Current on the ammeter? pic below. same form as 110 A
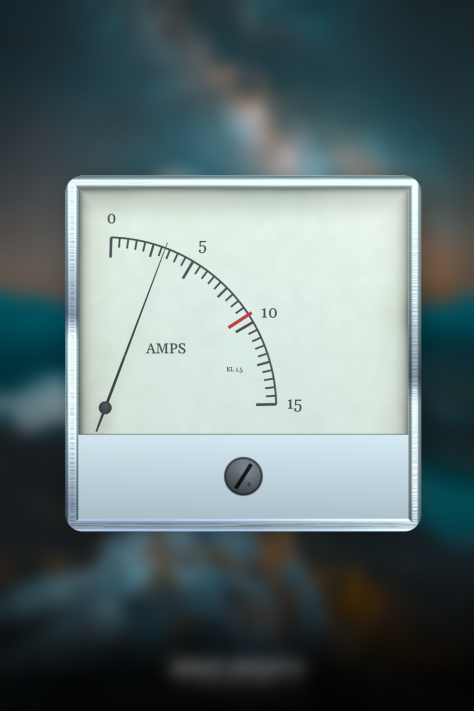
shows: 3.25 A
